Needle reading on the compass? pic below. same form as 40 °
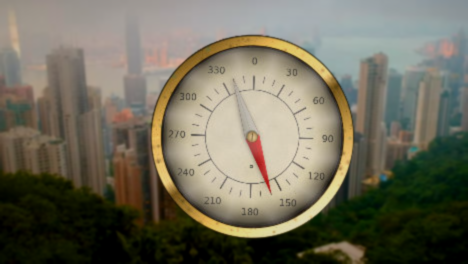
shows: 160 °
